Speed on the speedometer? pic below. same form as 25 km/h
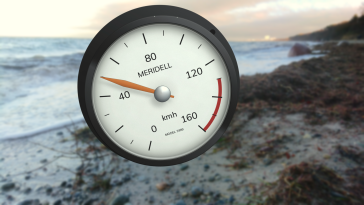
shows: 50 km/h
